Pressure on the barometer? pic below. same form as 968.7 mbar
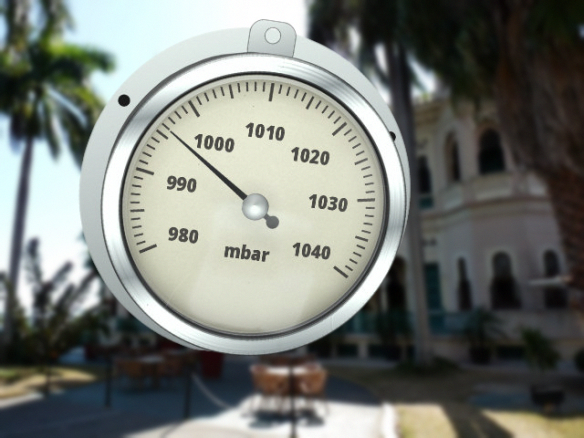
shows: 996 mbar
